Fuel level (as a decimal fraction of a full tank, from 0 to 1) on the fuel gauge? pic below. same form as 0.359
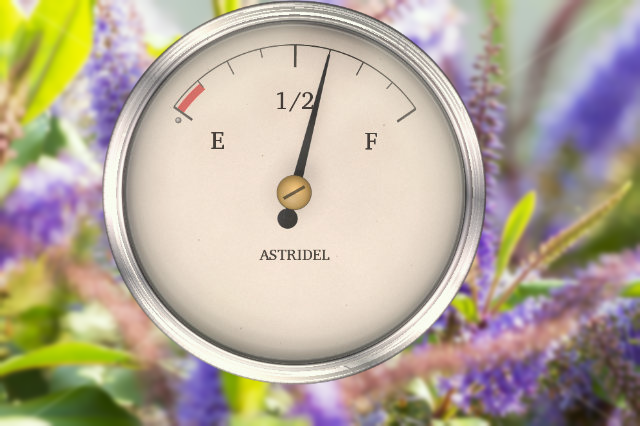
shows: 0.625
